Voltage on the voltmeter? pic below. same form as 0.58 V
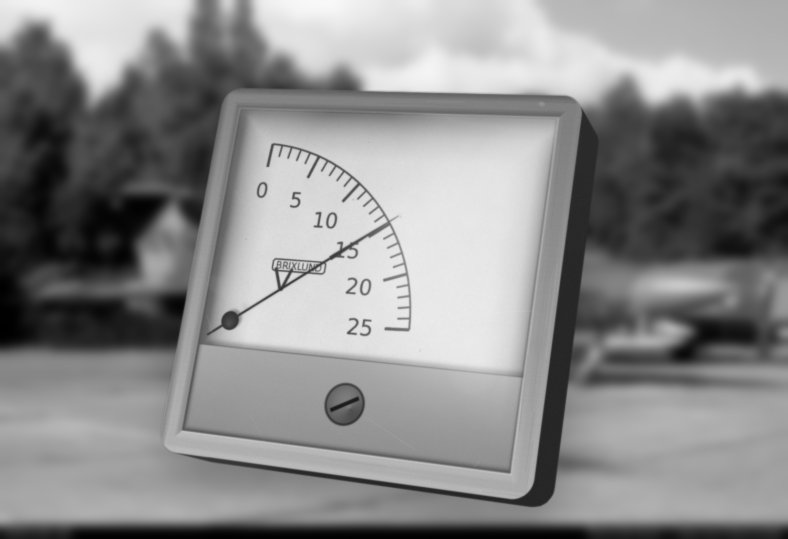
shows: 15 V
